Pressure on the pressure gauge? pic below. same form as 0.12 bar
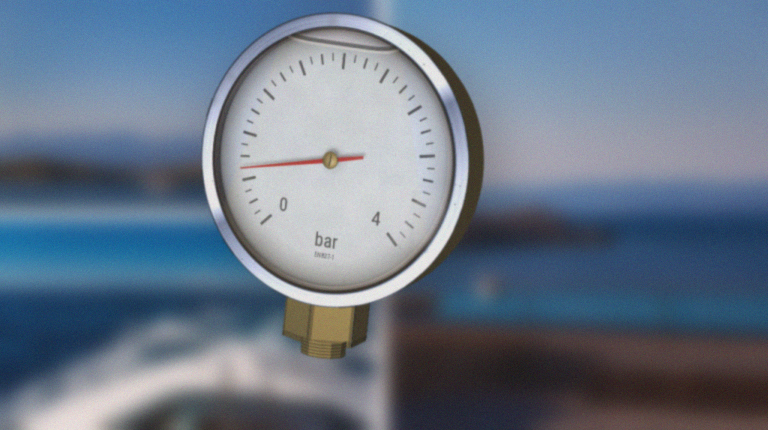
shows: 0.5 bar
